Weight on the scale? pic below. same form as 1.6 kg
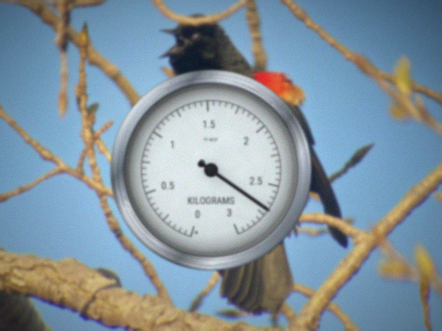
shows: 2.7 kg
